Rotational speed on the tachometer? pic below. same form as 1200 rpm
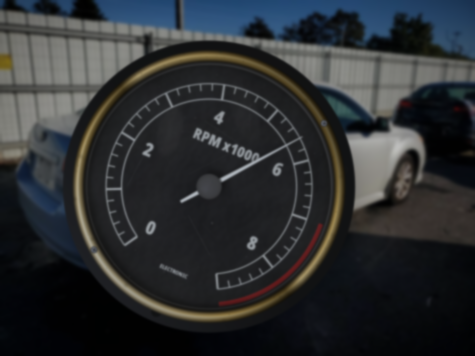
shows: 5600 rpm
